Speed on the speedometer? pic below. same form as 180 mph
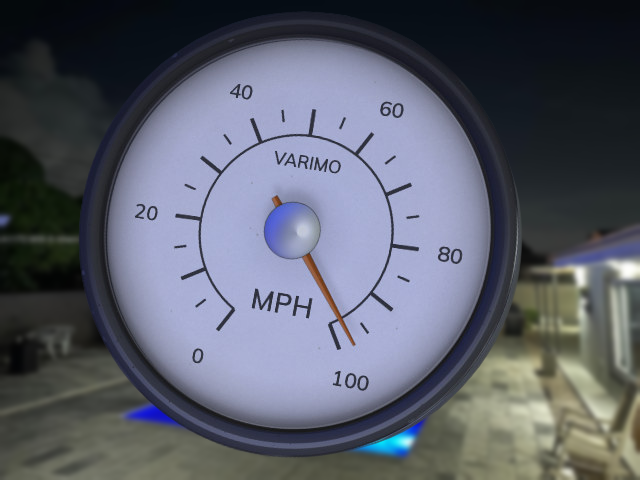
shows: 97.5 mph
